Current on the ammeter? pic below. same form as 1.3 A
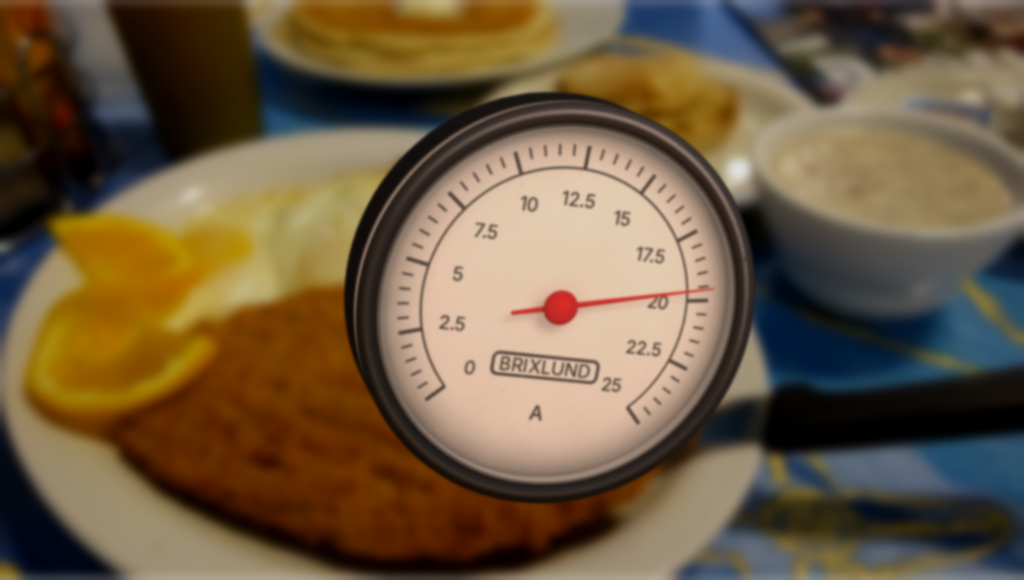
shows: 19.5 A
